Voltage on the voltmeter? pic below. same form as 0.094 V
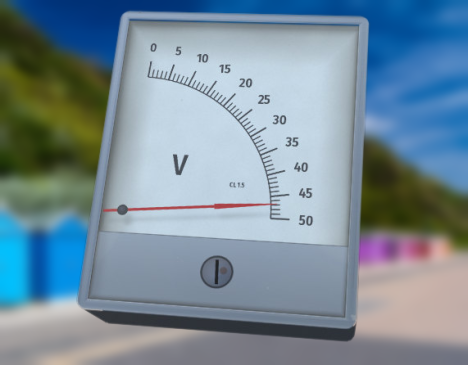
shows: 47 V
